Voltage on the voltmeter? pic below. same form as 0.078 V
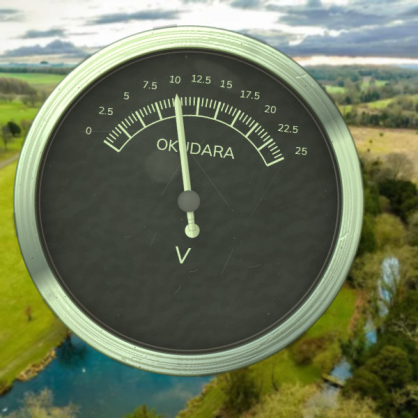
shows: 10 V
